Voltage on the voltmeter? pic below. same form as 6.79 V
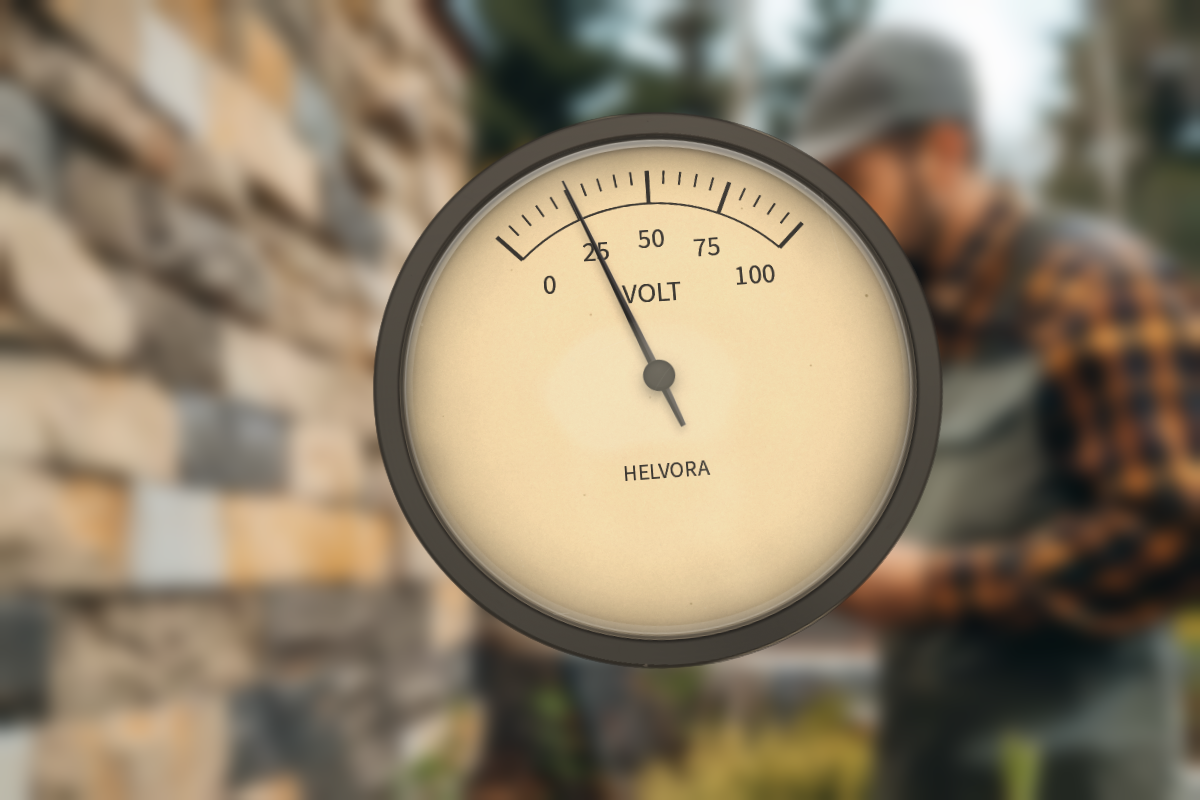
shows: 25 V
